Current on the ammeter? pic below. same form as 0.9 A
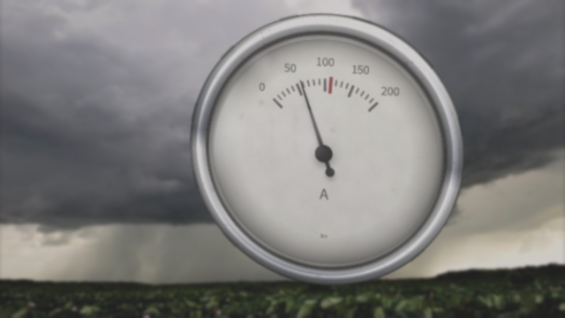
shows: 60 A
